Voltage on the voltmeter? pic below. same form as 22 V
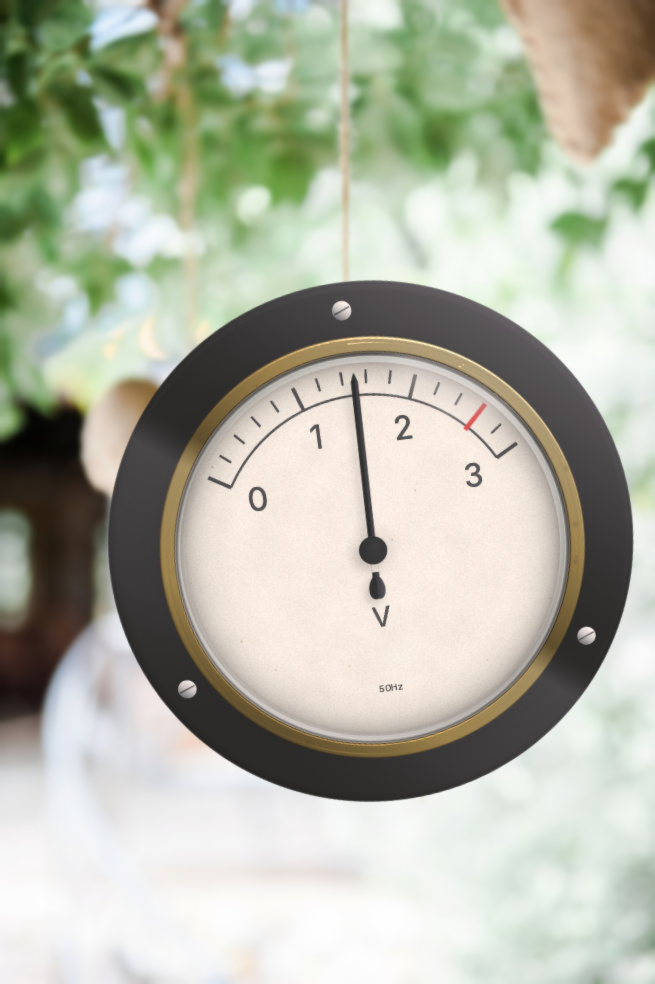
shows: 1.5 V
